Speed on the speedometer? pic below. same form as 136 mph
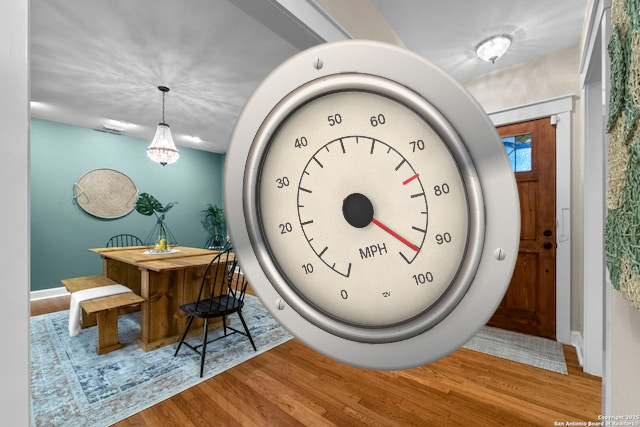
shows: 95 mph
